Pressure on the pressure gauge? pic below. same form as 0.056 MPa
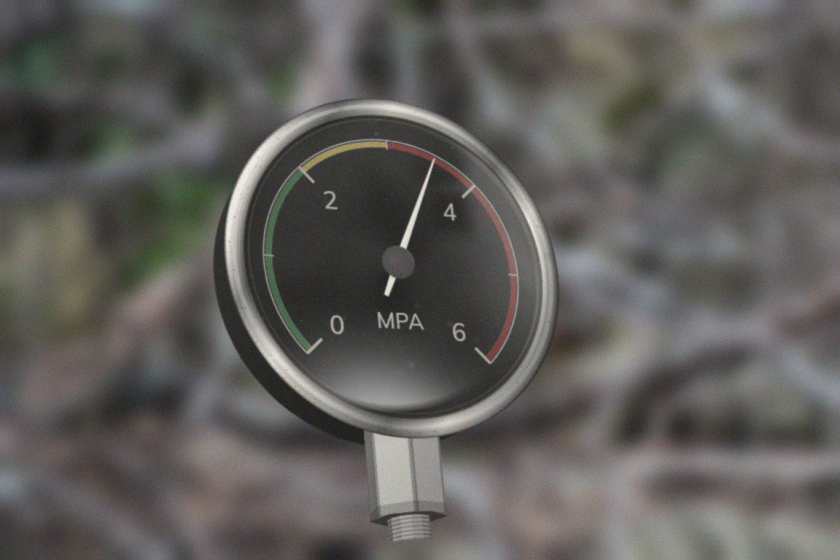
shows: 3.5 MPa
